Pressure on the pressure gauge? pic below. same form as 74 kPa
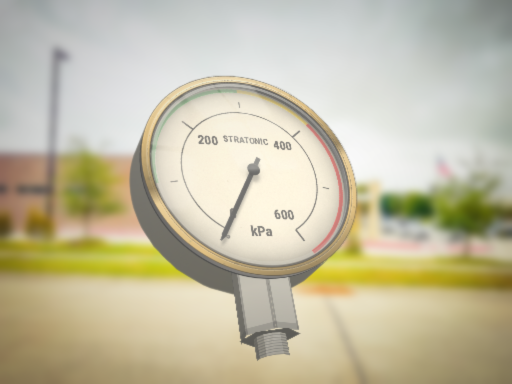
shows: 0 kPa
